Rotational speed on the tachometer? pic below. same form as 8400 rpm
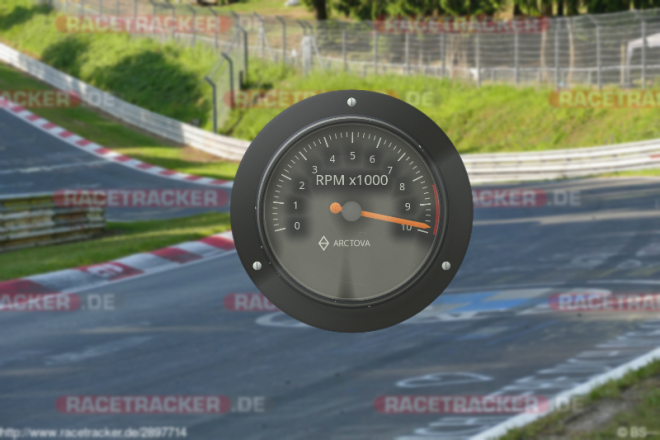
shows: 9800 rpm
